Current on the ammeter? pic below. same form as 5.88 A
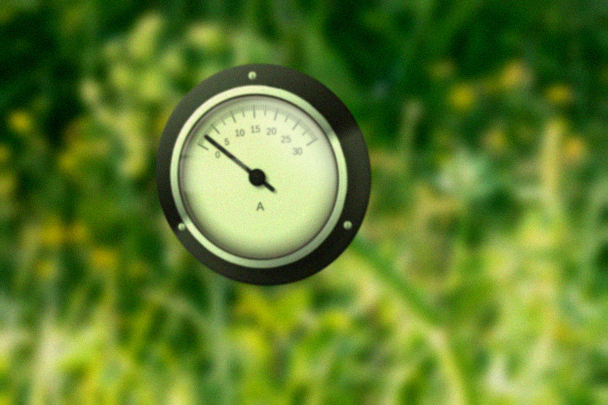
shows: 2.5 A
